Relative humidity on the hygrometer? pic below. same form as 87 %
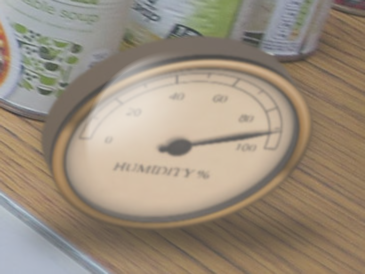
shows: 90 %
